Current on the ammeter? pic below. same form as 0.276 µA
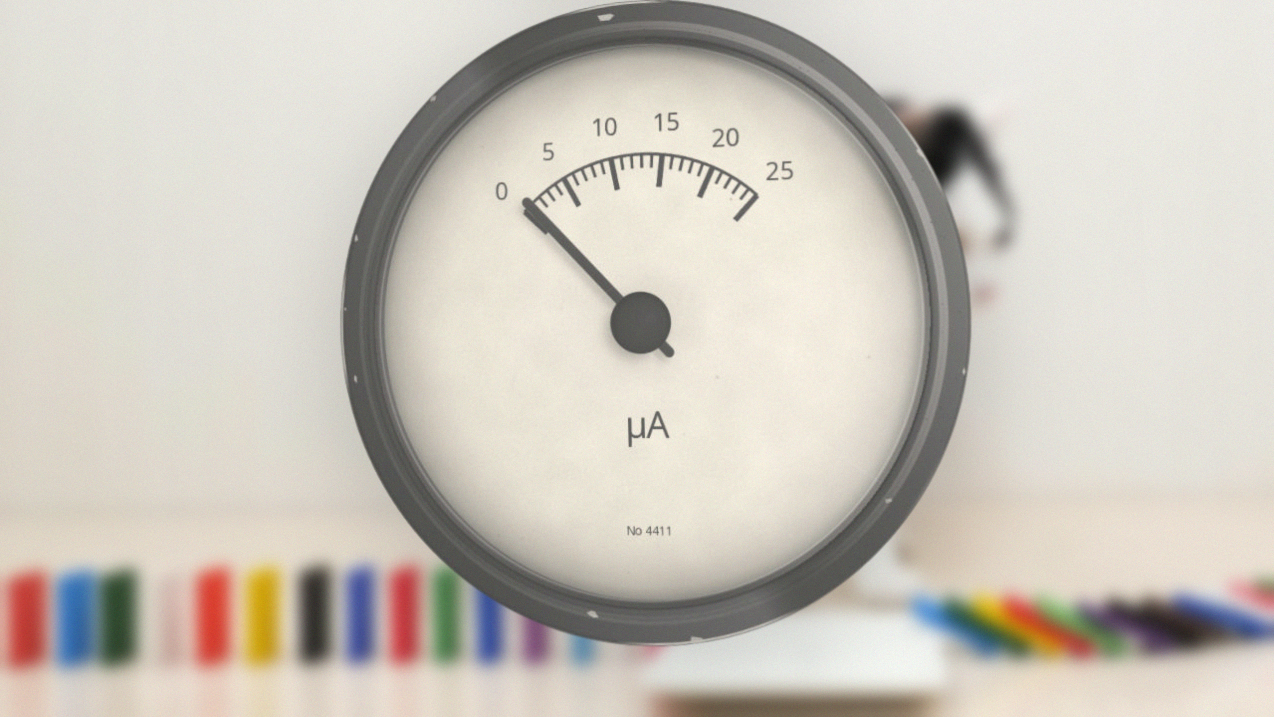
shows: 1 µA
